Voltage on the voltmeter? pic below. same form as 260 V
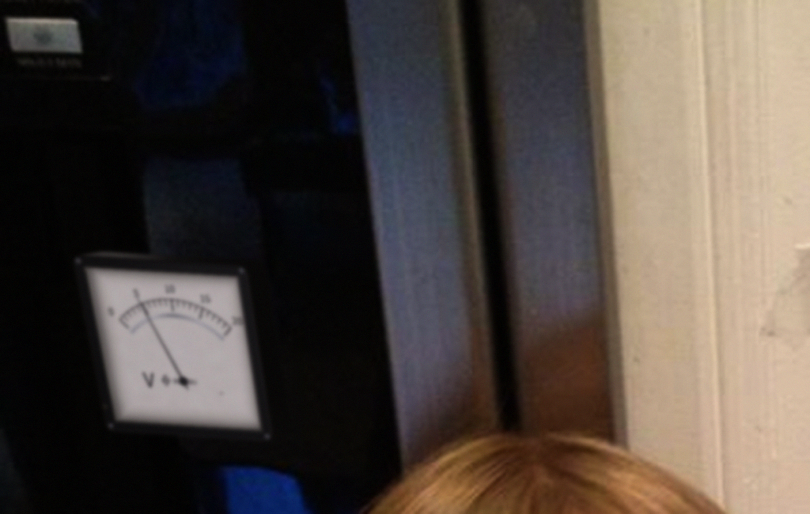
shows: 5 V
